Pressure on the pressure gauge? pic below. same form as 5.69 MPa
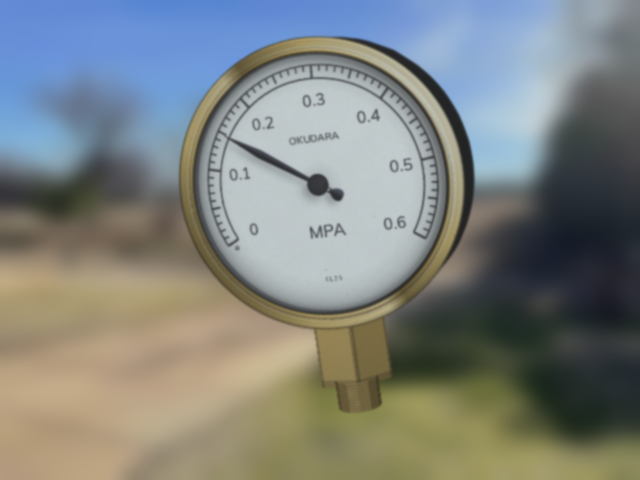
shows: 0.15 MPa
